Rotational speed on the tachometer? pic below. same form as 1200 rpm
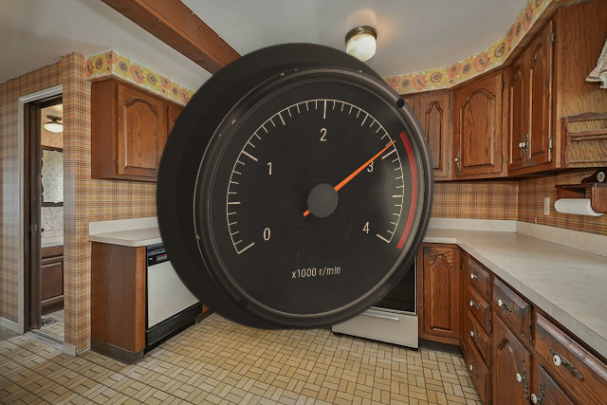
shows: 2900 rpm
